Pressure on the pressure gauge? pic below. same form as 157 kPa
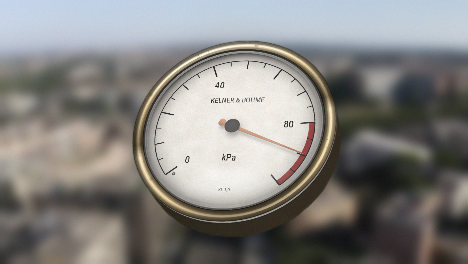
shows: 90 kPa
